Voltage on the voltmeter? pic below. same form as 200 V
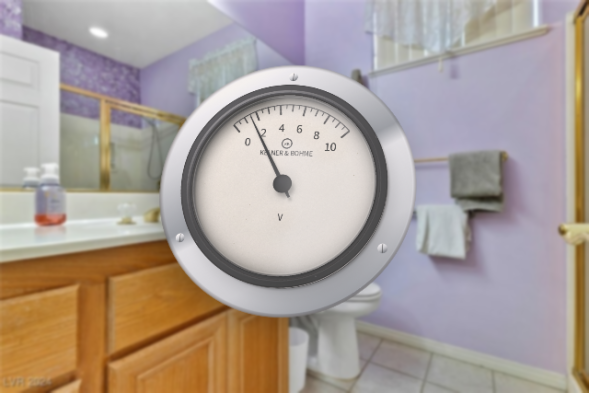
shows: 1.5 V
